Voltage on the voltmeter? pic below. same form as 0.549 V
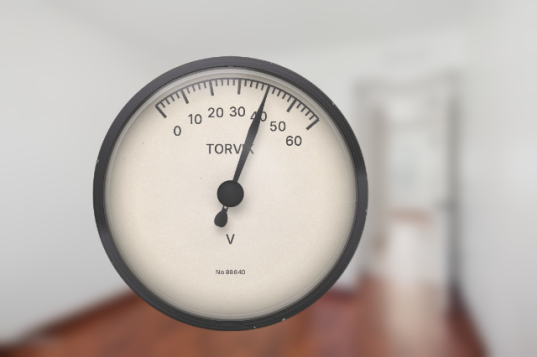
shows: 40 V
